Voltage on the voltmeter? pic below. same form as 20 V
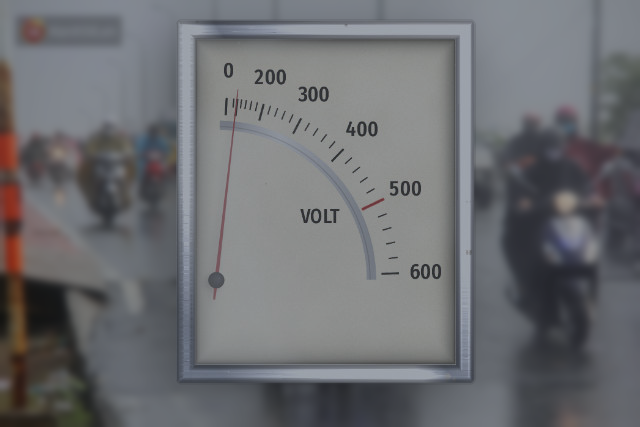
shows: 100 V
